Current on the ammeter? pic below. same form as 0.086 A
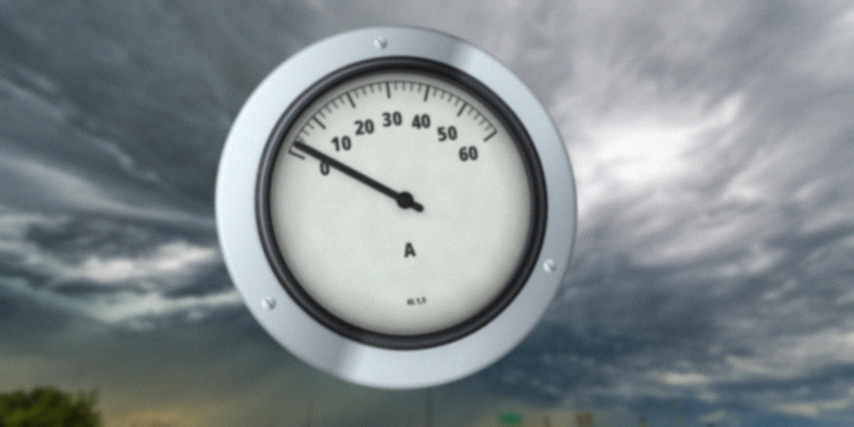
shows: 2 A
